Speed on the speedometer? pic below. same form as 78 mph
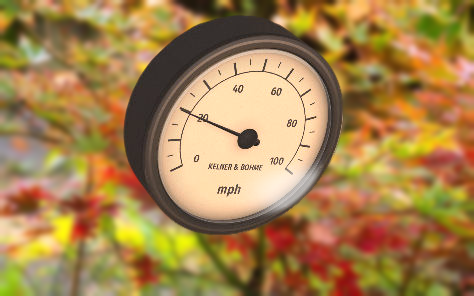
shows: 20 mph
